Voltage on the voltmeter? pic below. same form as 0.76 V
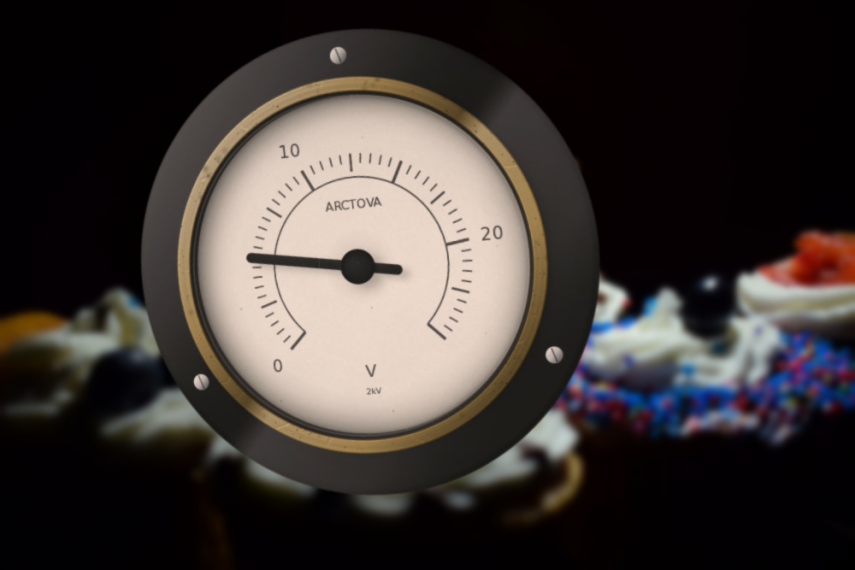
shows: 5 V
